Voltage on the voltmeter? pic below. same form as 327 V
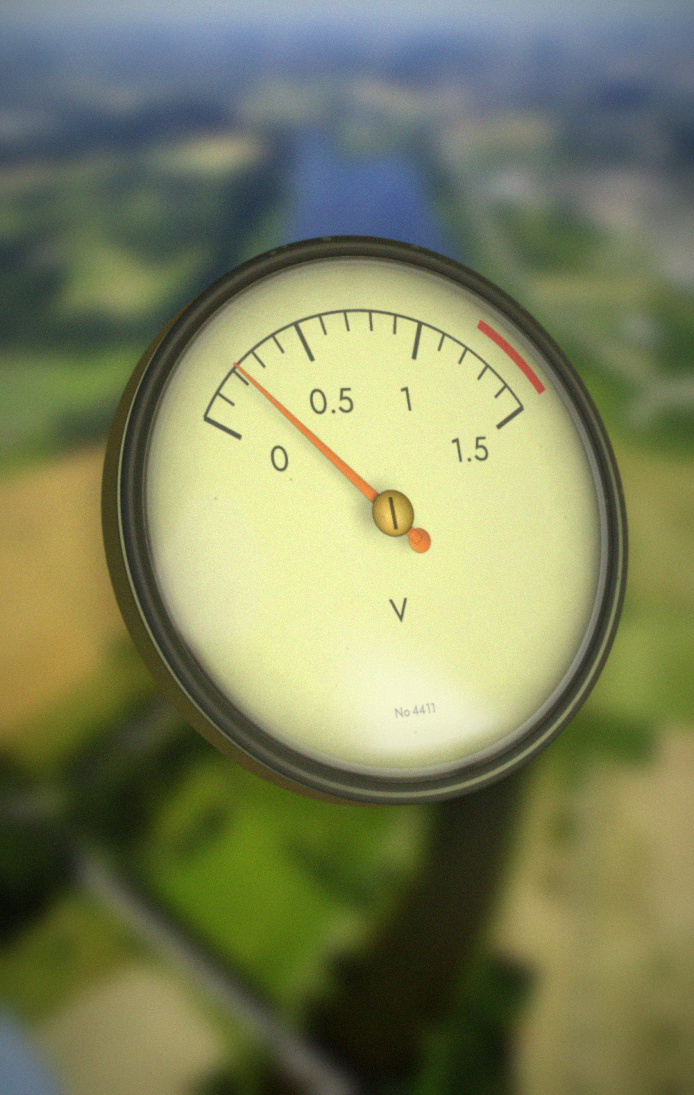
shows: 0.2 V
